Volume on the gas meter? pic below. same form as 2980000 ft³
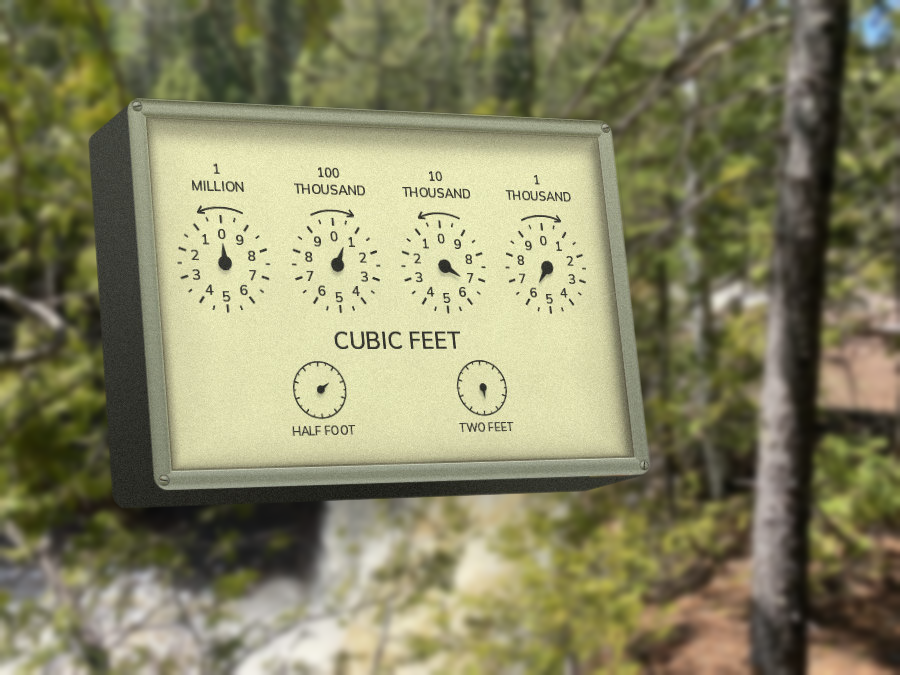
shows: 6600 ft³
